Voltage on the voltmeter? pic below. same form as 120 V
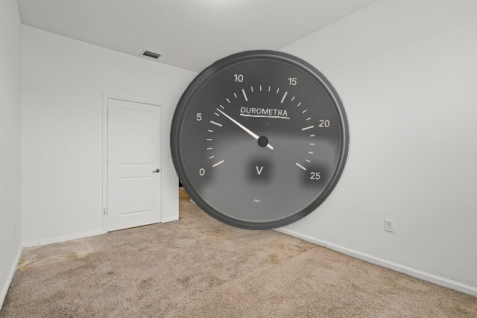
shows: 6.5 V
